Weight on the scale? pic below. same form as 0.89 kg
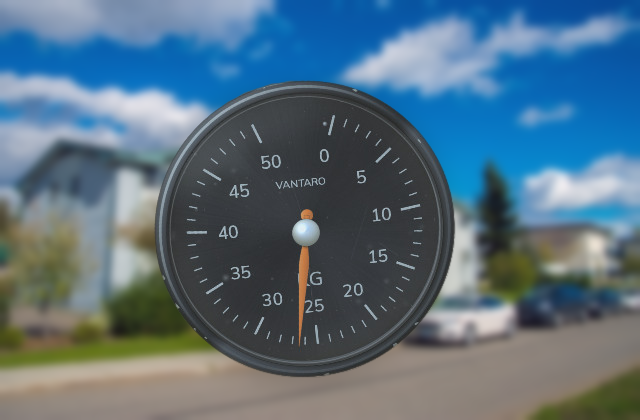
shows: 26.5 kg
